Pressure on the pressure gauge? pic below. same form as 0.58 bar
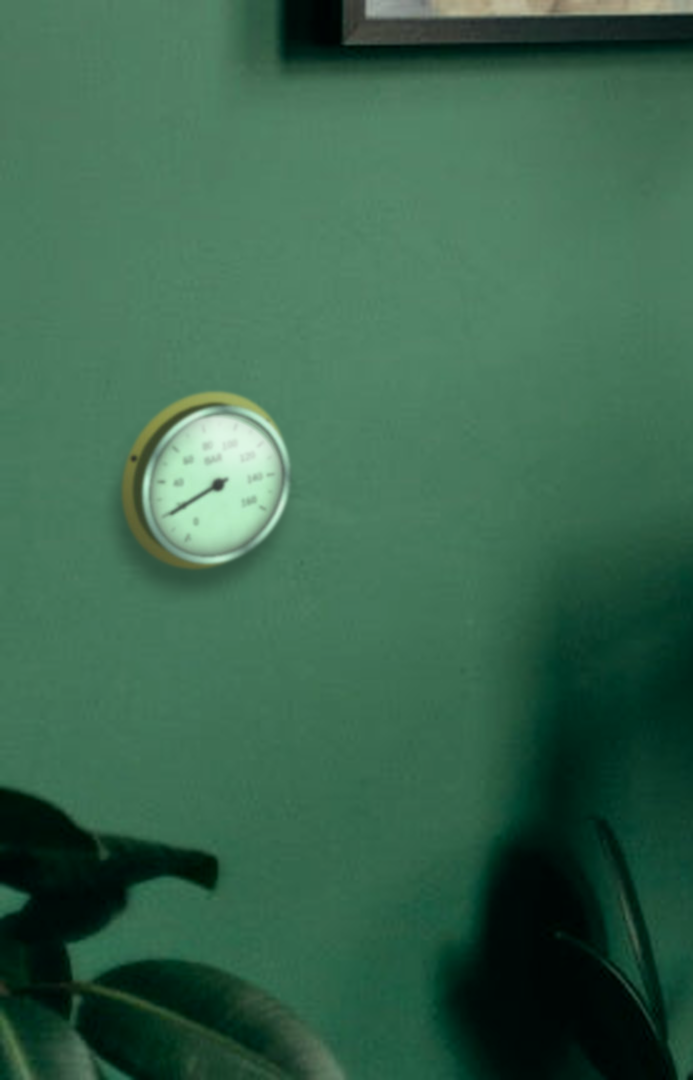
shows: 20 bar
